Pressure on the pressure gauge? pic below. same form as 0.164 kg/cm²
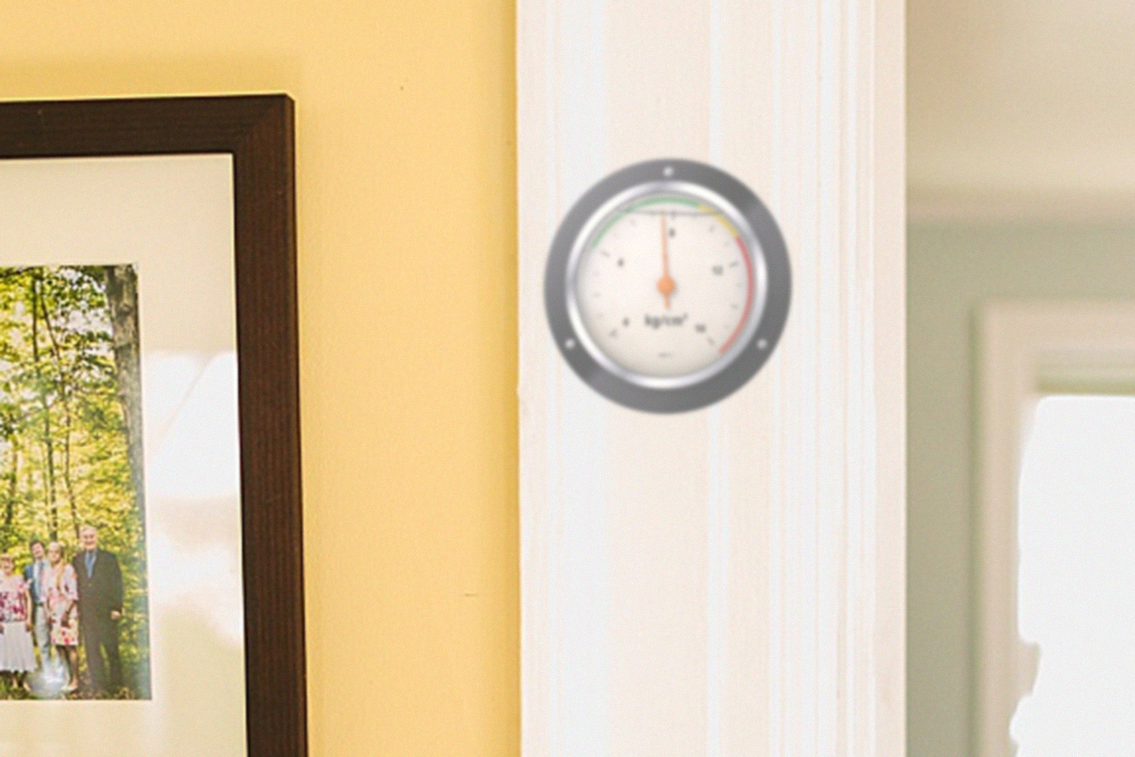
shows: 7.5 kg/cm²
